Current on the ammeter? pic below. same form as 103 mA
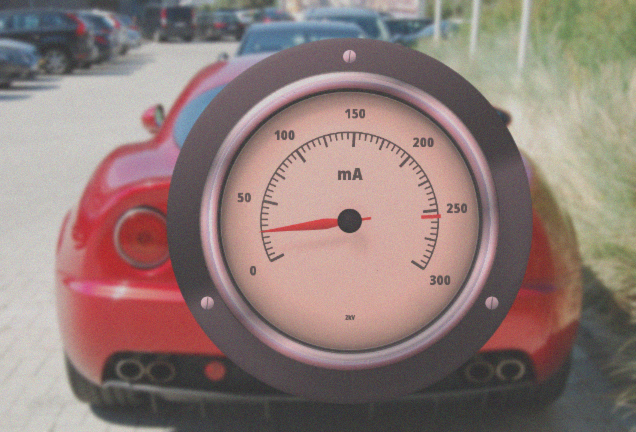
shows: 25 mA
